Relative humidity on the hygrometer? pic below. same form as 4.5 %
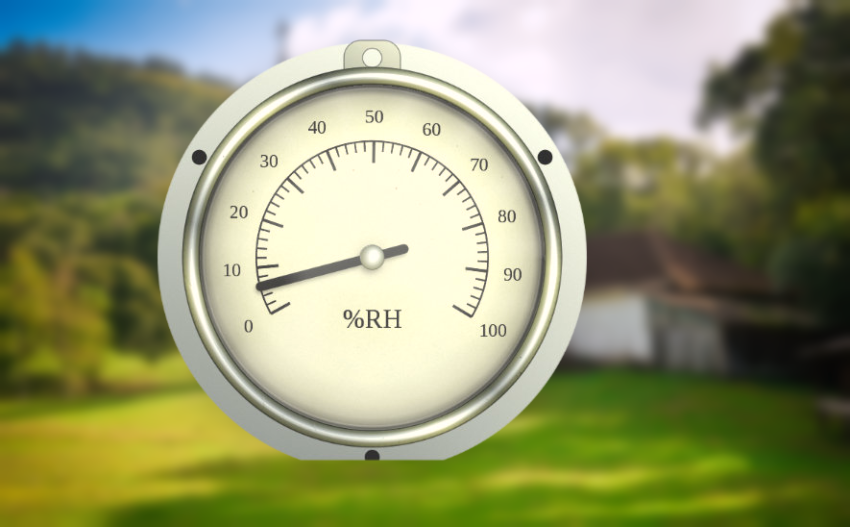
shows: 6 %
